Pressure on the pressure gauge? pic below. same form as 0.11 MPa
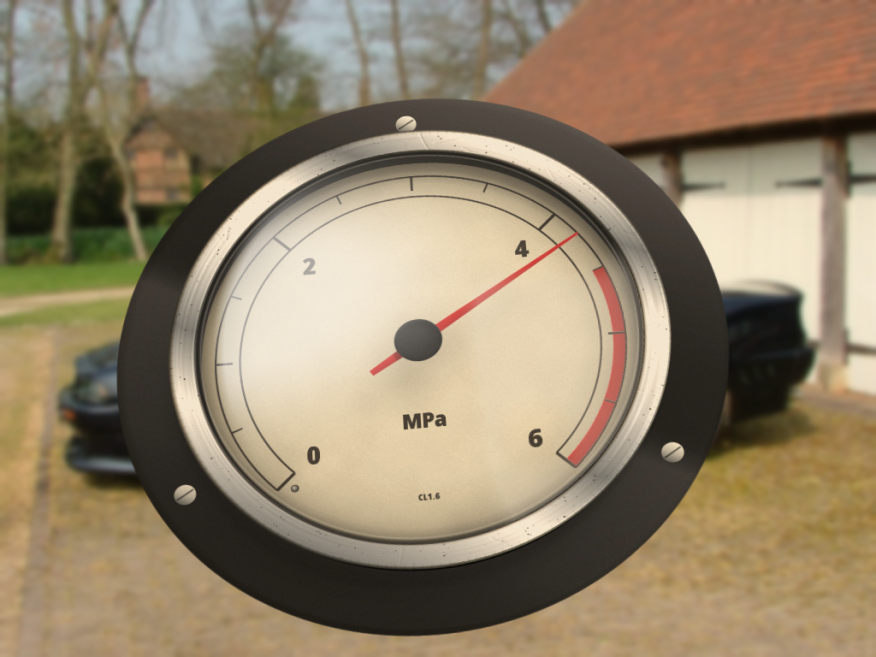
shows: 4.25 MPa
